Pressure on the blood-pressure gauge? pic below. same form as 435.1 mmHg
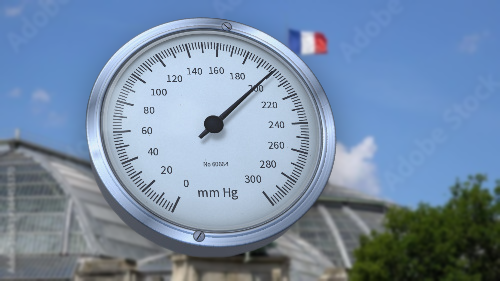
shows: 200 mmHg
